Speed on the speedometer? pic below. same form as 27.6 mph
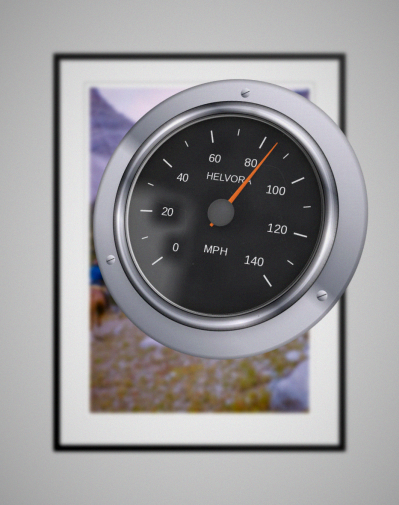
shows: 85 mph
